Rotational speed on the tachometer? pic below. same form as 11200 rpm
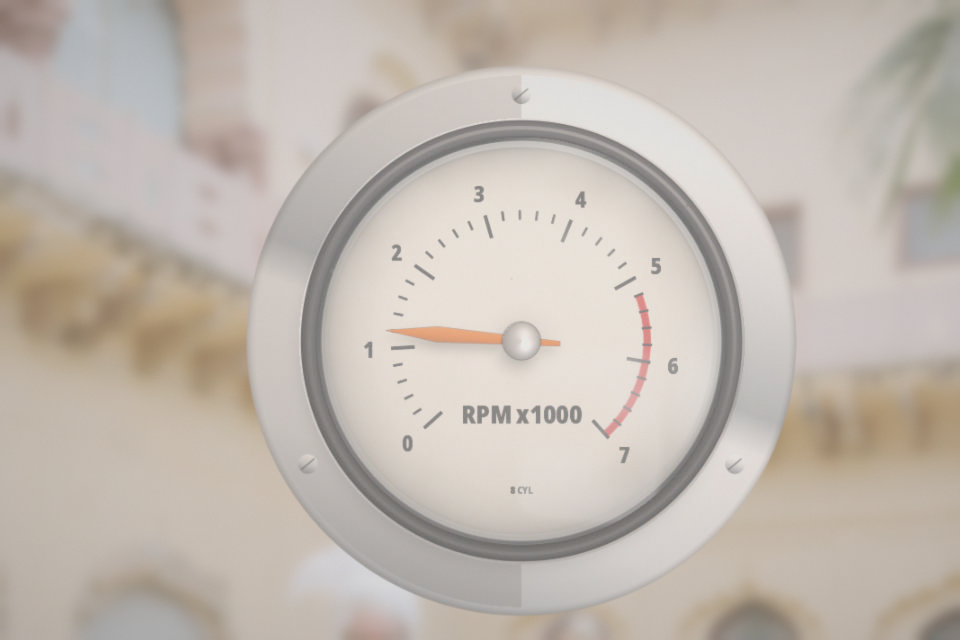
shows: 1200 rpm
